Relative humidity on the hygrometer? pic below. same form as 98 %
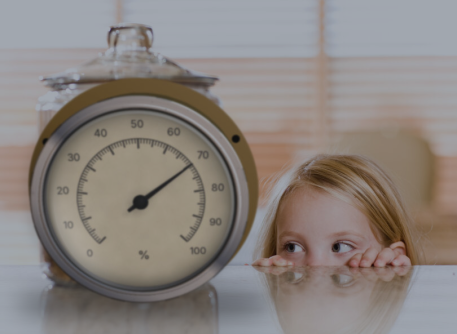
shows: 70 %
